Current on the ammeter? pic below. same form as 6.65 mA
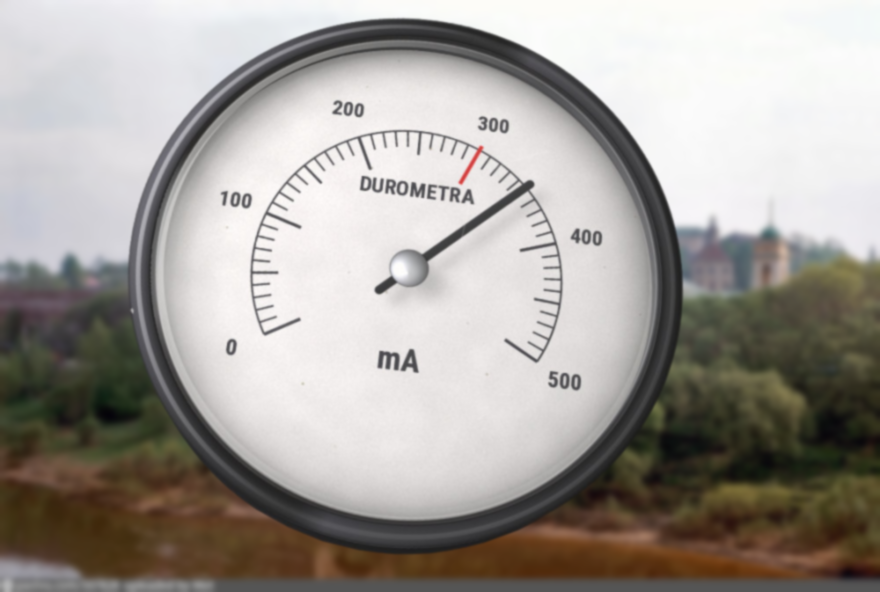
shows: 350 mA
